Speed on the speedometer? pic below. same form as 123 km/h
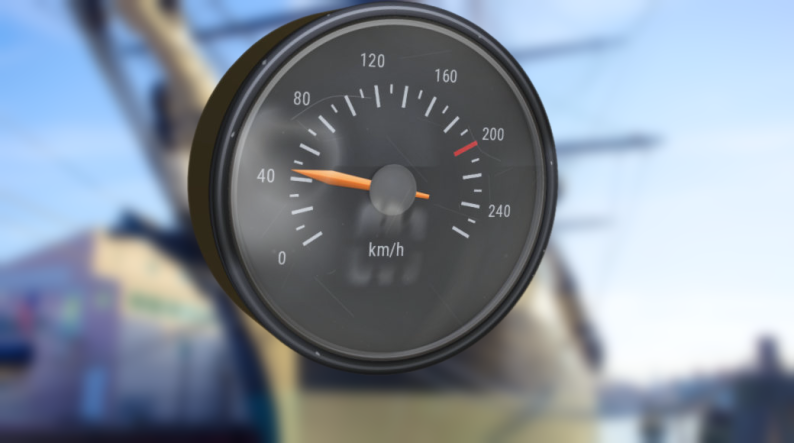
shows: 45 km/h
